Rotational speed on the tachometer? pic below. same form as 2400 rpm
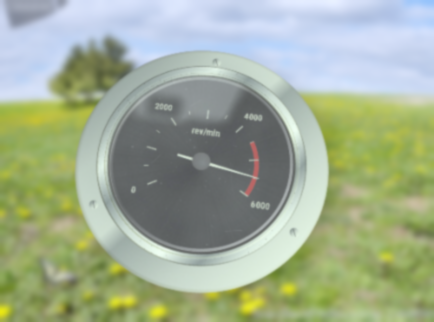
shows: 5500 rpm
